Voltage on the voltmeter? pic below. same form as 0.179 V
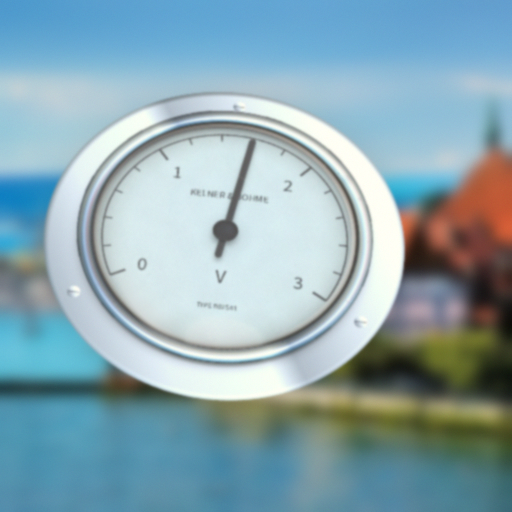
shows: 1.6 V
